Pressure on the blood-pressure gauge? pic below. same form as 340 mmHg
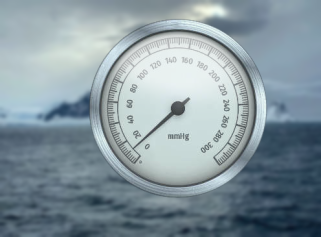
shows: 10 mmHg
